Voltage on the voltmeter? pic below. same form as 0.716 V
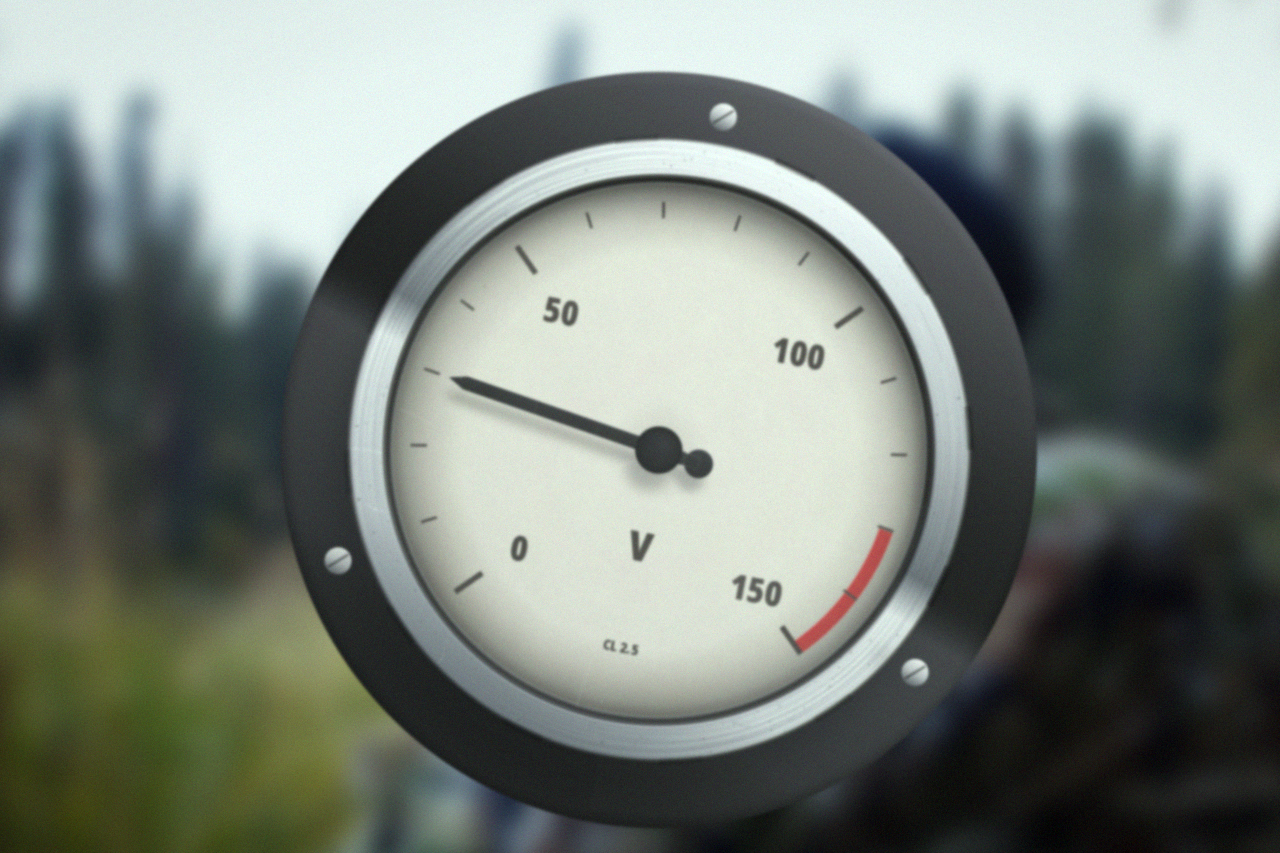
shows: 30 V
